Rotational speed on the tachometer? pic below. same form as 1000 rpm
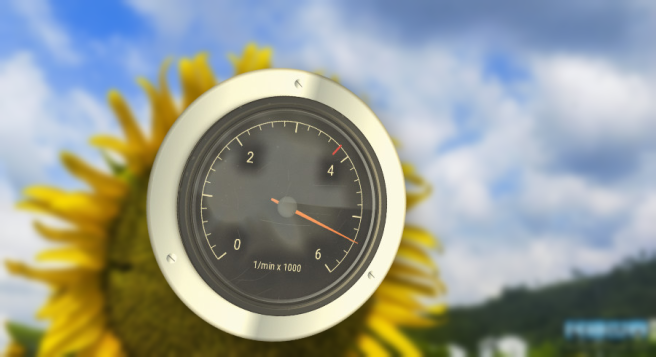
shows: 5400 rpm
